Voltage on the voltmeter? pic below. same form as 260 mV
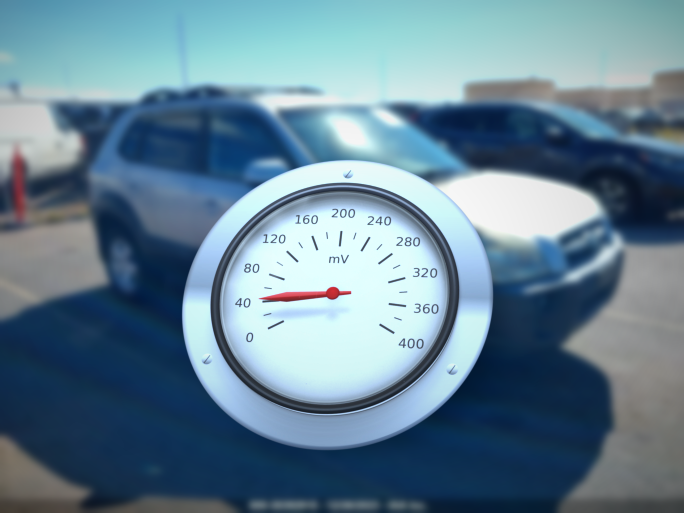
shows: 40 mV
